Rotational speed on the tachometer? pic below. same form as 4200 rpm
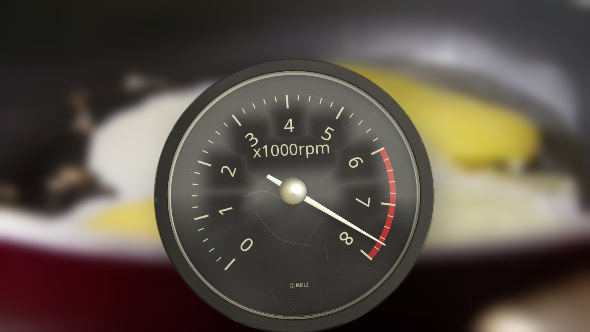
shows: 7700 rpm
